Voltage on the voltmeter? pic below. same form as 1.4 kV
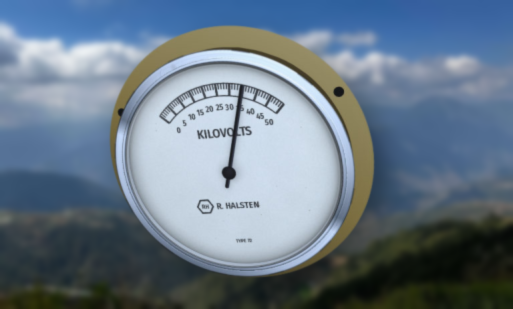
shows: 35 kV
